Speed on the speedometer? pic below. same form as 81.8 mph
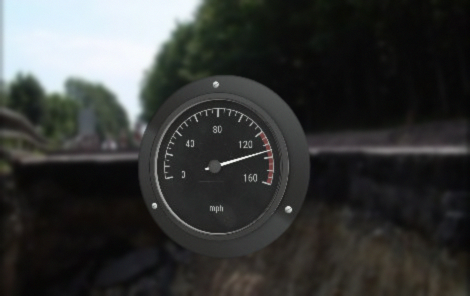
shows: 135 mph
